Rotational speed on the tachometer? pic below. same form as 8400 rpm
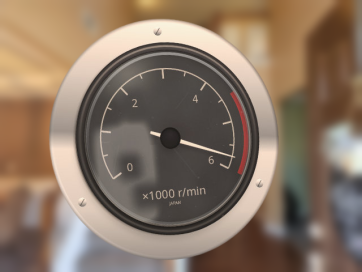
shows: 5750 rpm
